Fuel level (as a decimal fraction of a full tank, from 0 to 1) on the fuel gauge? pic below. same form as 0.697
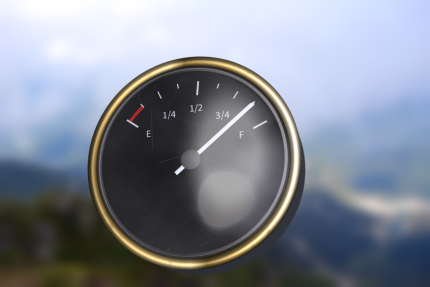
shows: 0.875
